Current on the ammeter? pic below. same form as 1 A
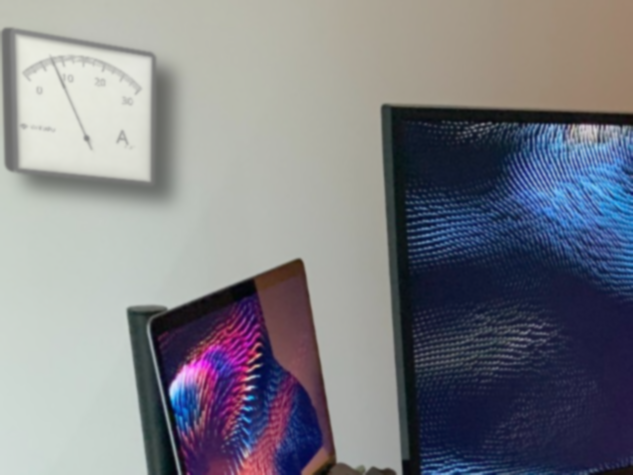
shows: 7.5 A
